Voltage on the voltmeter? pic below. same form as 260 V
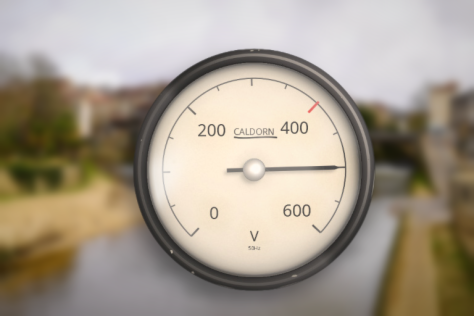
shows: 500 V
